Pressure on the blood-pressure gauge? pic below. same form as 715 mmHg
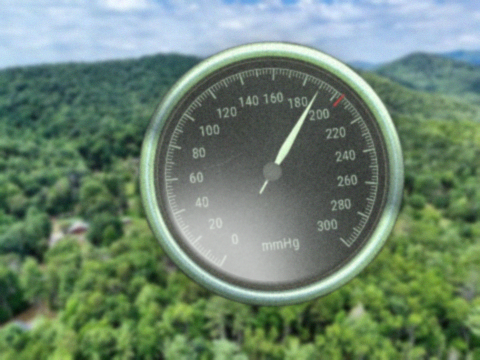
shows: 190 mmHg
